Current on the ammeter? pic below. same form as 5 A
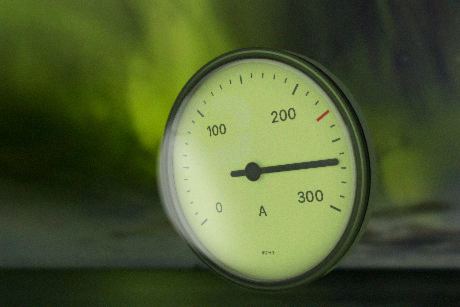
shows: 265 A
